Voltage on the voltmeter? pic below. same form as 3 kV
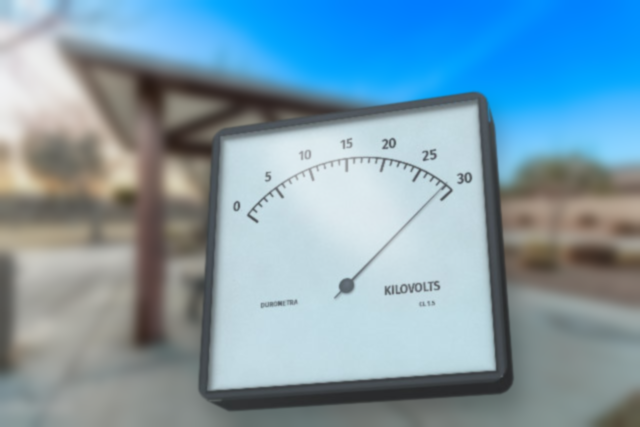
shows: 29 kV
